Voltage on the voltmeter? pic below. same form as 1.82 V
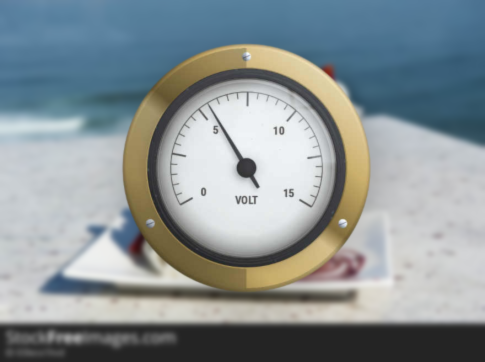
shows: 5.5 V
